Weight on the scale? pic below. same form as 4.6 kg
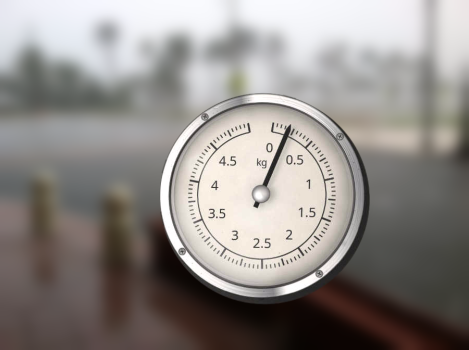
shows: 0.2 kg
